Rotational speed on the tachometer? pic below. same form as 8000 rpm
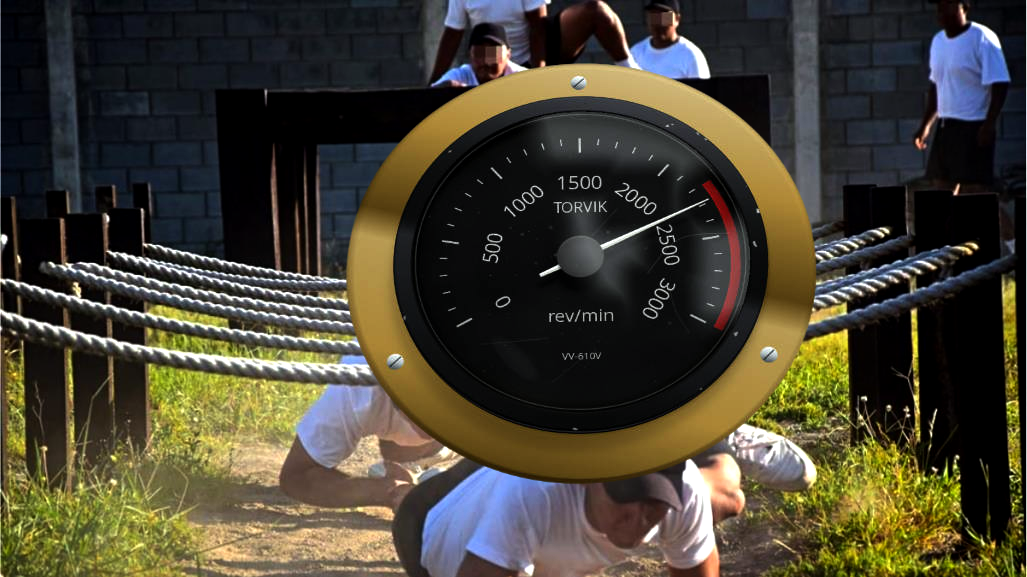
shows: 2300 rpm
